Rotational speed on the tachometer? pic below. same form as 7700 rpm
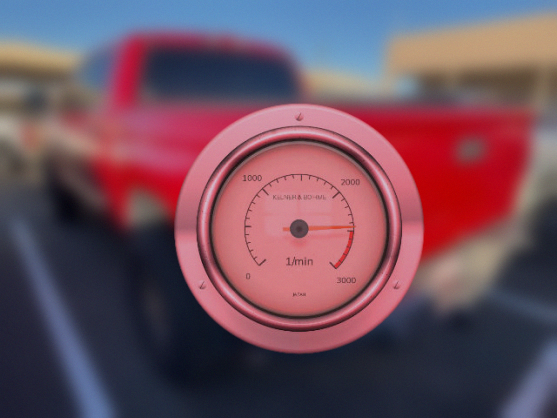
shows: 2450 rpm
